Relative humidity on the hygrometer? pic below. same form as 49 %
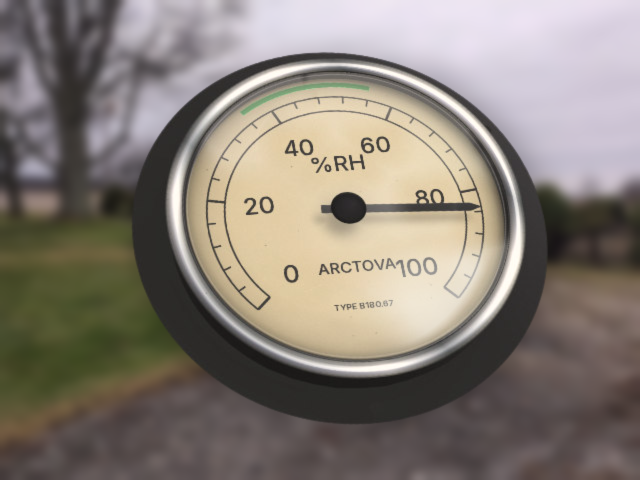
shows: 84 %
